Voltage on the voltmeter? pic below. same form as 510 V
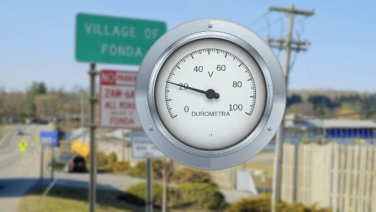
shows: 20 V
